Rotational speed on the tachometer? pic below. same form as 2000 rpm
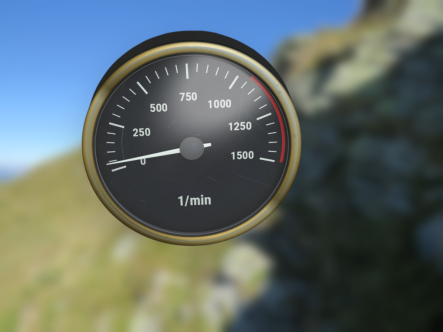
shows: 50 rpm
